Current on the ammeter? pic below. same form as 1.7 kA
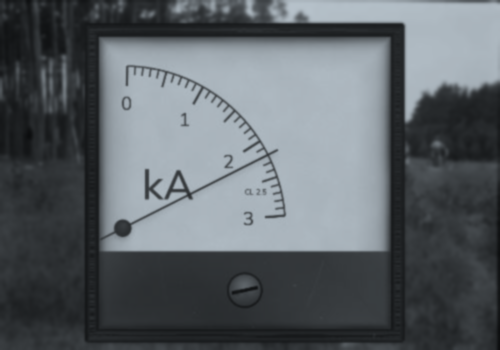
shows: 2.2 kA
